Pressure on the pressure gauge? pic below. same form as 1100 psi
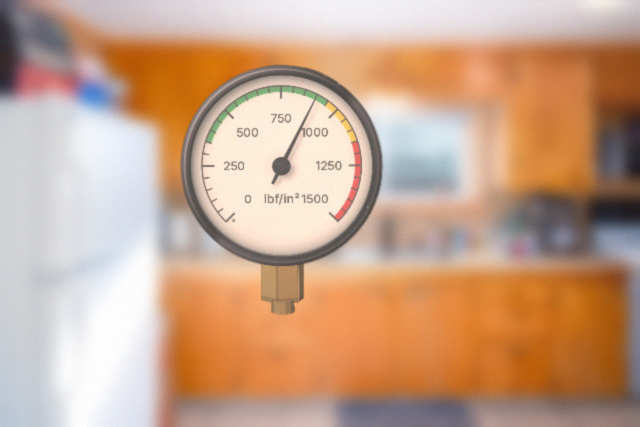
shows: 900 psi
